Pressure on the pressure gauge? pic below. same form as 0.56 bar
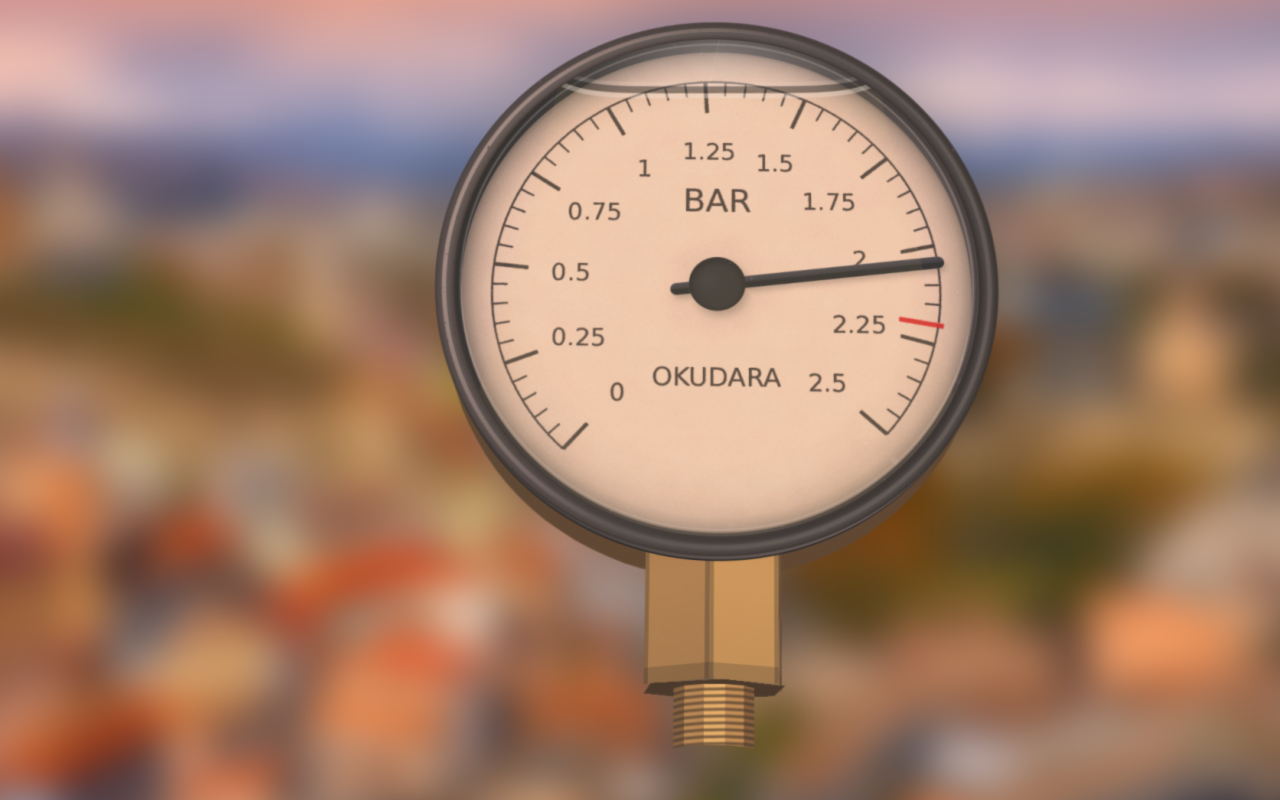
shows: 2.05 bar
